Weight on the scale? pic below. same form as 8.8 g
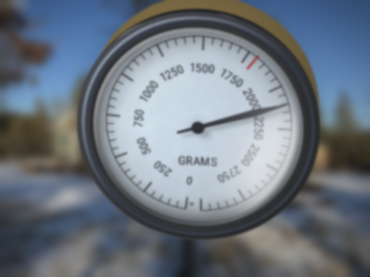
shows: 2100 g
